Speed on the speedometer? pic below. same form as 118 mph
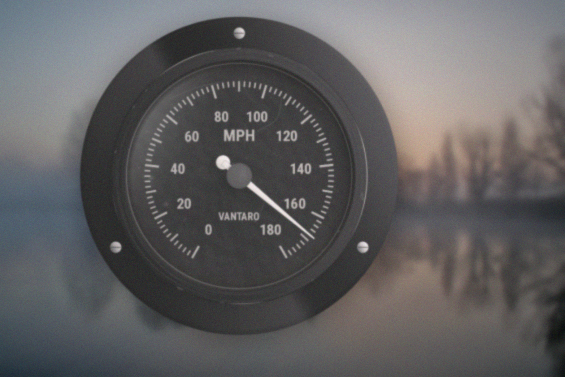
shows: 168 mph
